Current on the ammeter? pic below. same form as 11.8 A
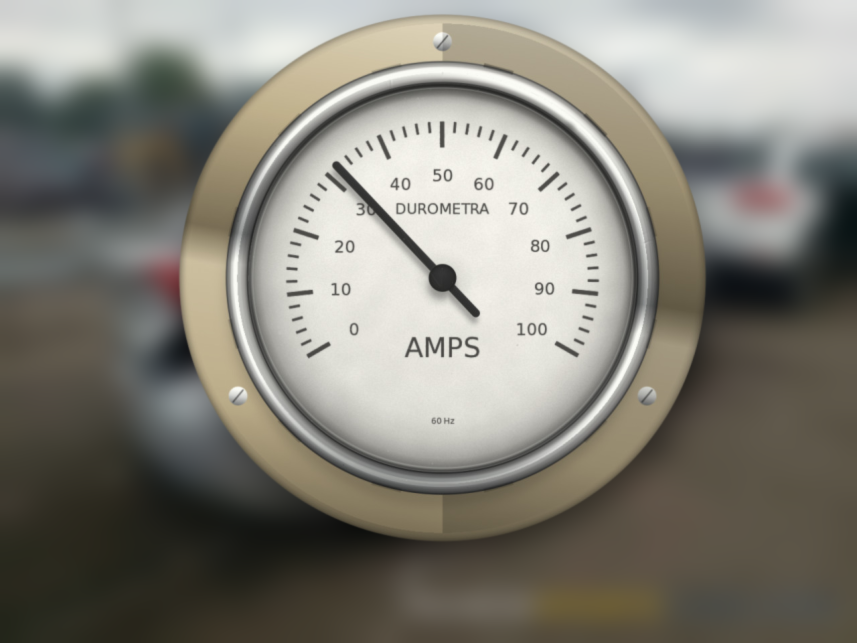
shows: 32 A
